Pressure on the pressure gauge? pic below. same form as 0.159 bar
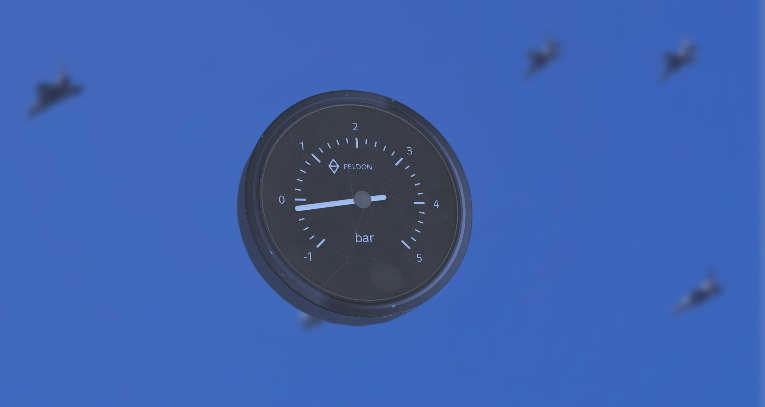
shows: -0.2 bar
